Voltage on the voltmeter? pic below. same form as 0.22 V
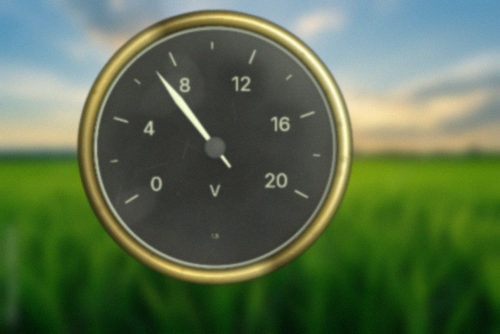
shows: 7 V
